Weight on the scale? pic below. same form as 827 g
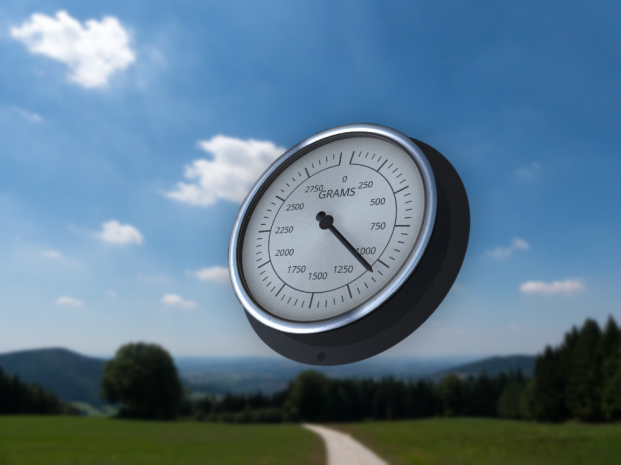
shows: 1075 g
